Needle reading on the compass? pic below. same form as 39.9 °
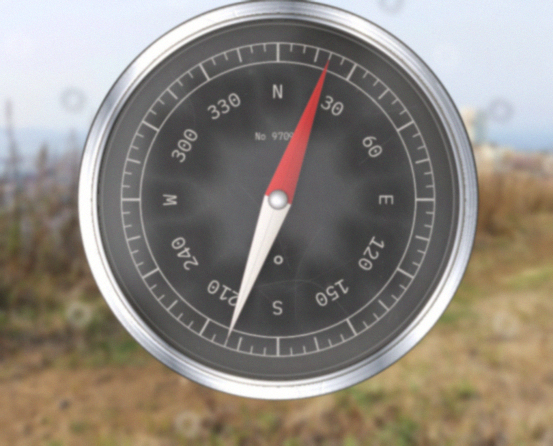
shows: 20 °
